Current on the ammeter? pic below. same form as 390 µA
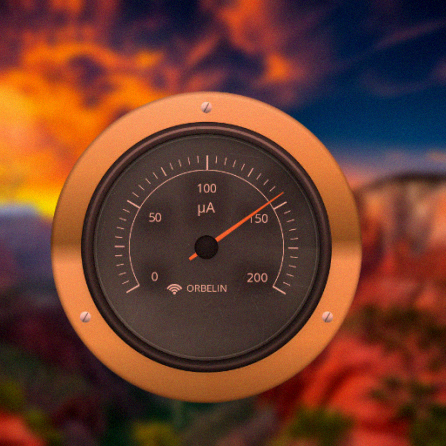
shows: 145 µA
